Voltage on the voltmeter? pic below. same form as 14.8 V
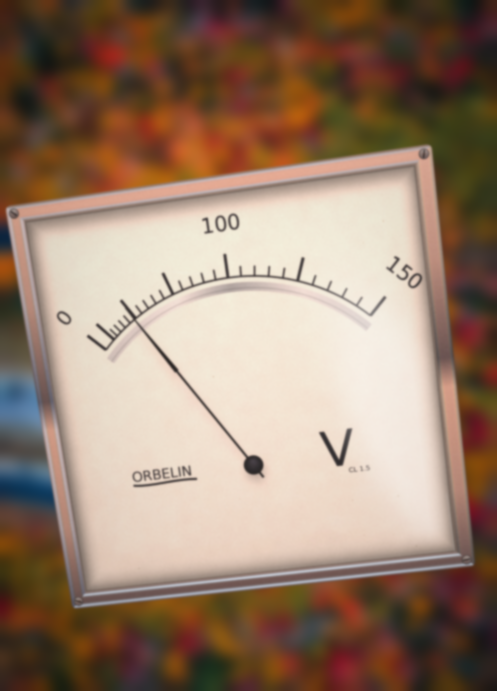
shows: 50 V
